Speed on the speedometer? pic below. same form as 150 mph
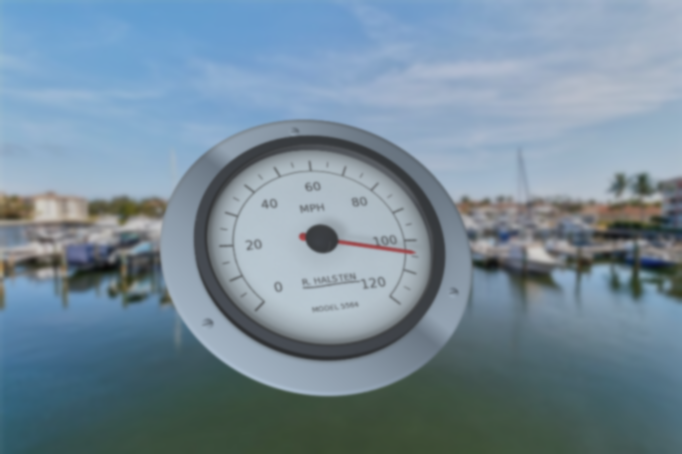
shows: 105 mph
